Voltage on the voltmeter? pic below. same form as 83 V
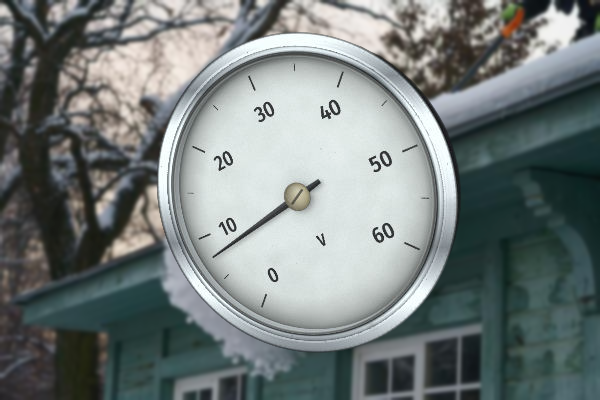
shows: 7.5 V
